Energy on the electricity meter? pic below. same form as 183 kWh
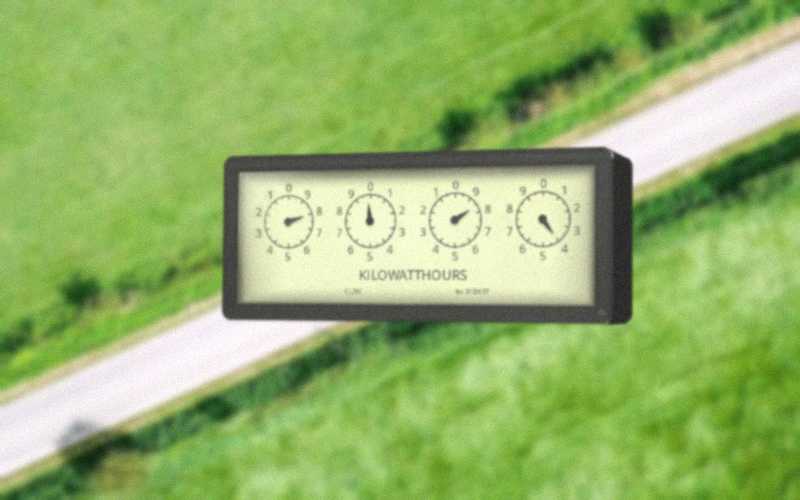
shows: 7984 kWh
